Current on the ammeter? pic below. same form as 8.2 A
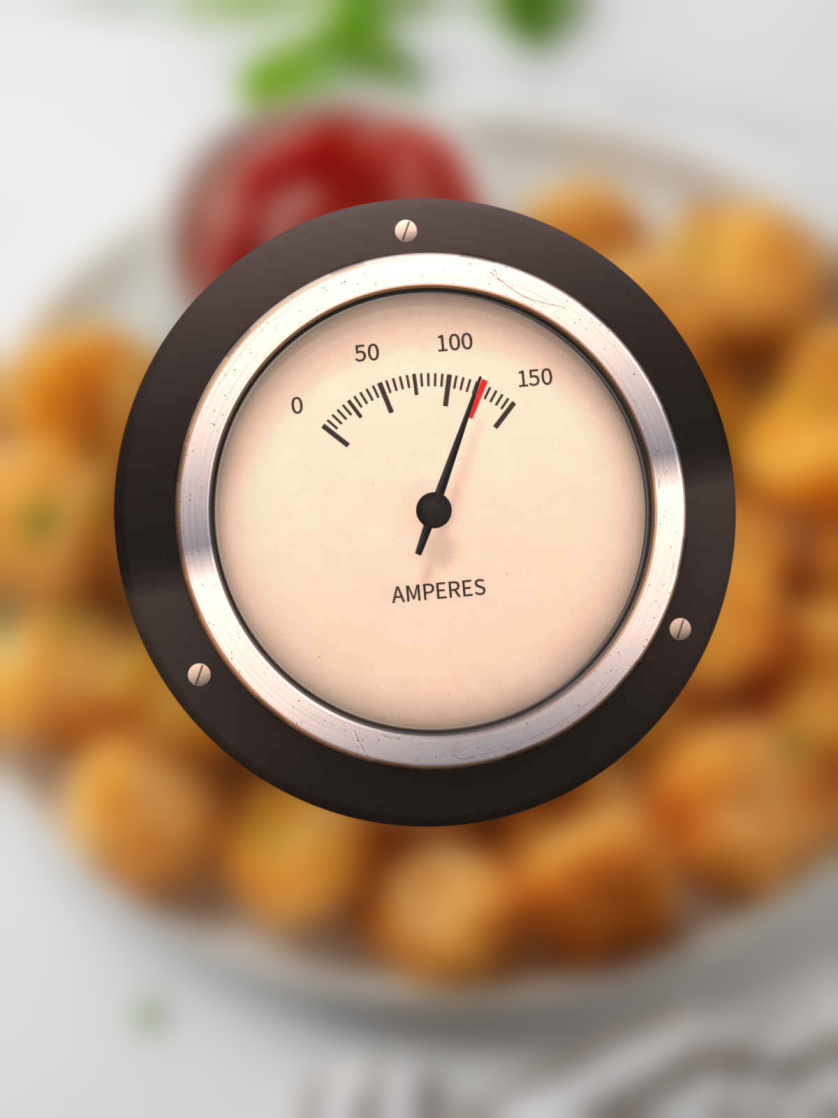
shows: 120 A
